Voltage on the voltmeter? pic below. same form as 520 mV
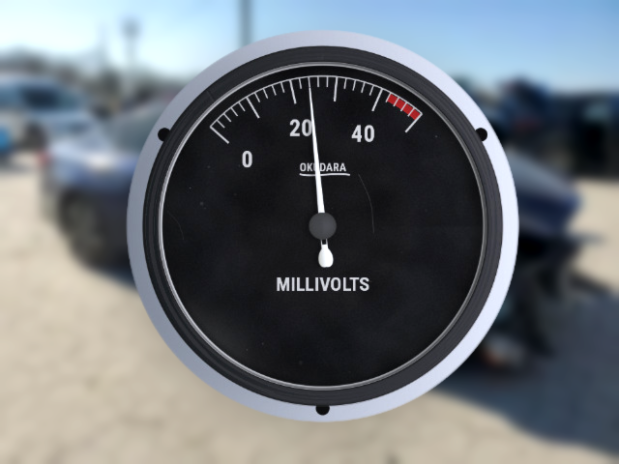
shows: 24 mV
